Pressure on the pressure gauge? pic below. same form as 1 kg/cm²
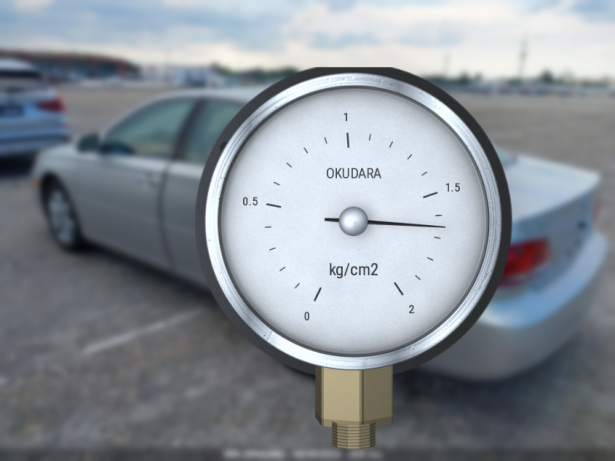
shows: 1.65 kg/cm²
